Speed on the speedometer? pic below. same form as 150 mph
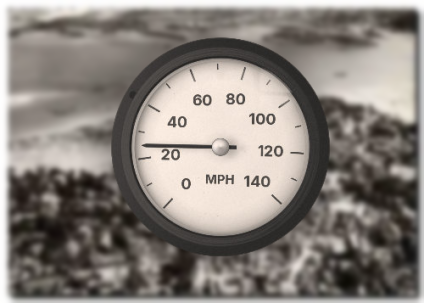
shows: 25 mph
